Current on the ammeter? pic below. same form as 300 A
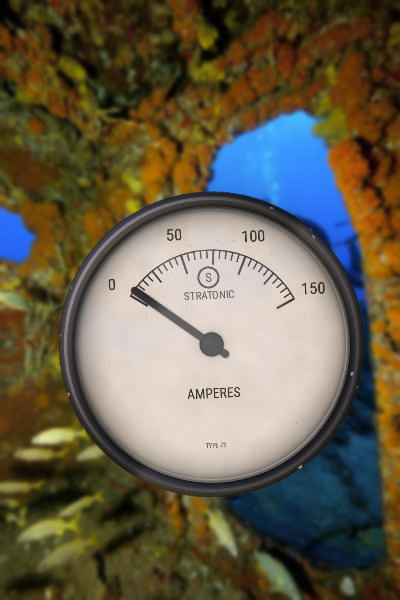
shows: 5 A
